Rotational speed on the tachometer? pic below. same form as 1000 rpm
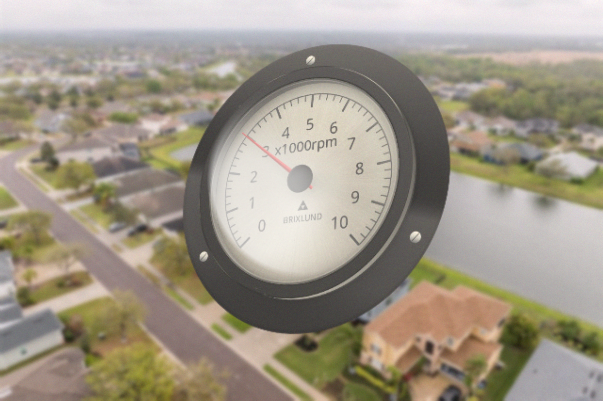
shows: 3000 rpm
